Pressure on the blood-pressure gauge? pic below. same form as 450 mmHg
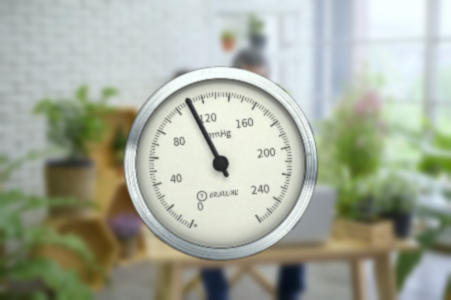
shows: 110 mmHg
